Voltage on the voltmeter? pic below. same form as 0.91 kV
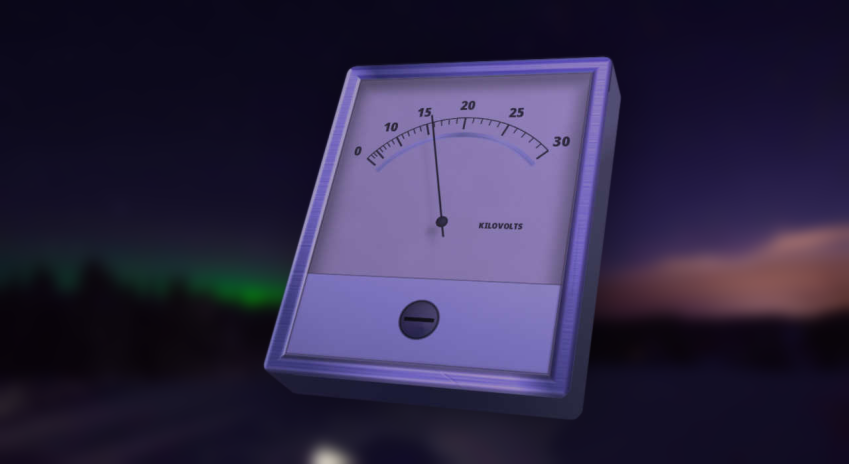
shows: 16 kV
